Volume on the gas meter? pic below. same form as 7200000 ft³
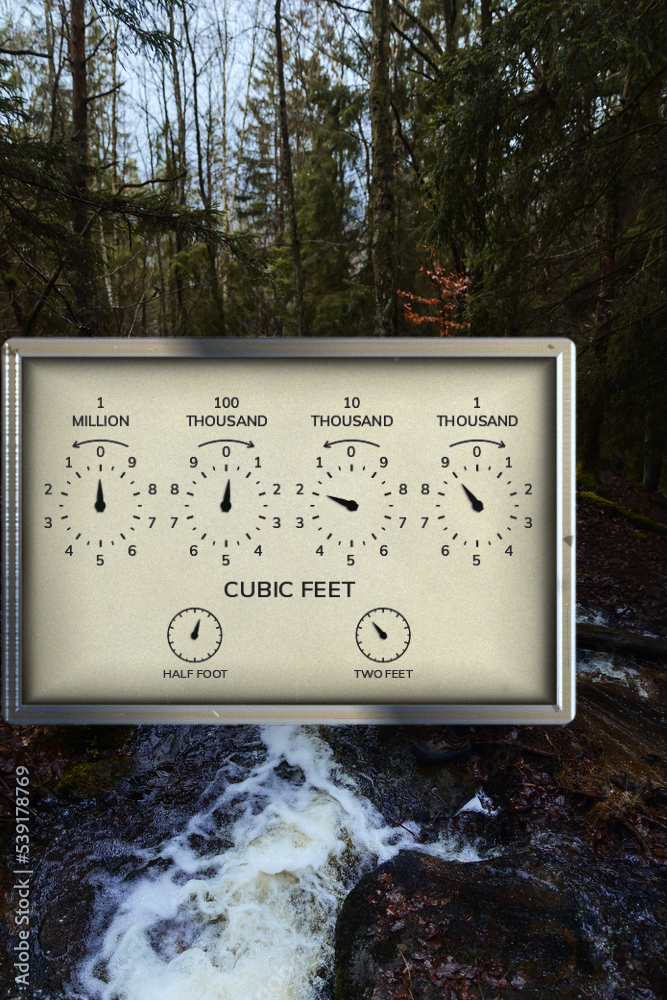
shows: 1900 ft³
